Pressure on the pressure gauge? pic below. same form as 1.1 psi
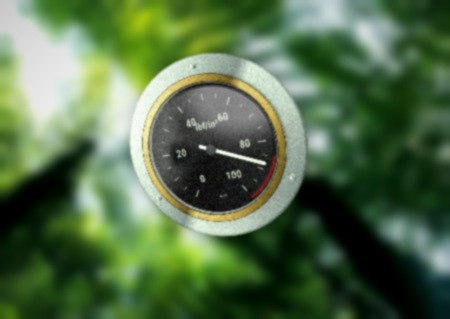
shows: 87.5 psi
